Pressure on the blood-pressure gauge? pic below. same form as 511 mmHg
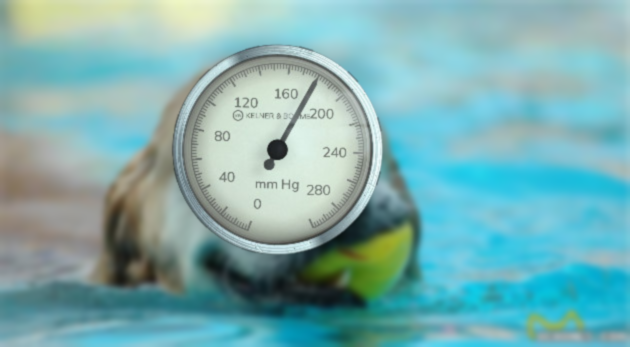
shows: 180 mmHg
